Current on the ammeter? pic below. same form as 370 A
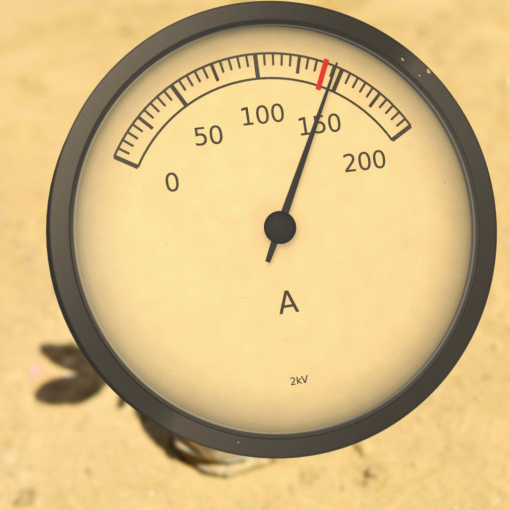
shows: 145 A
